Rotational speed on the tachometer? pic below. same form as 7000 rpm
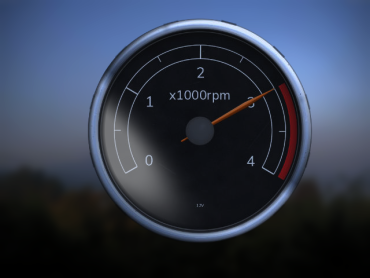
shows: 3000 rpm
